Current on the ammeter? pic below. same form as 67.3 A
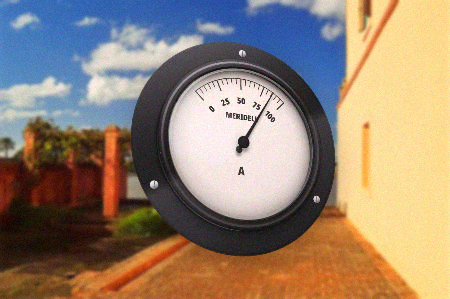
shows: 85 A
